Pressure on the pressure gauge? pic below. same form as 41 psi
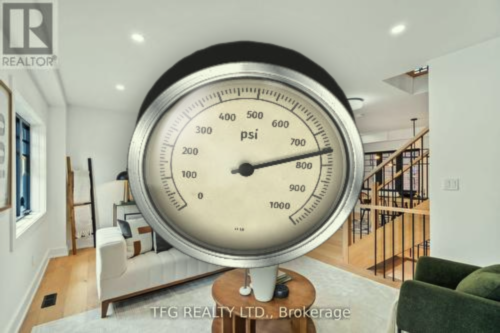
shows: 750 psi
